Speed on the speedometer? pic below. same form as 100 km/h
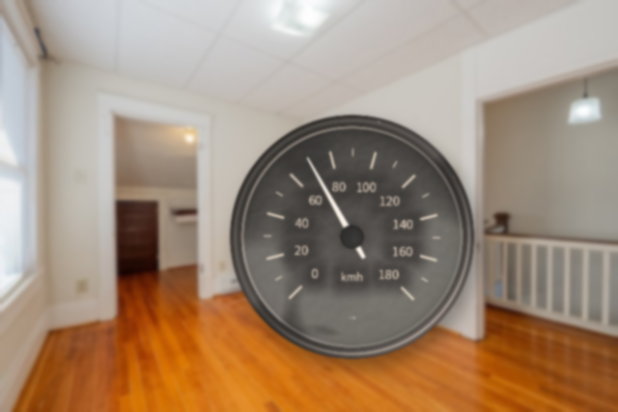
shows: 70 km/h
